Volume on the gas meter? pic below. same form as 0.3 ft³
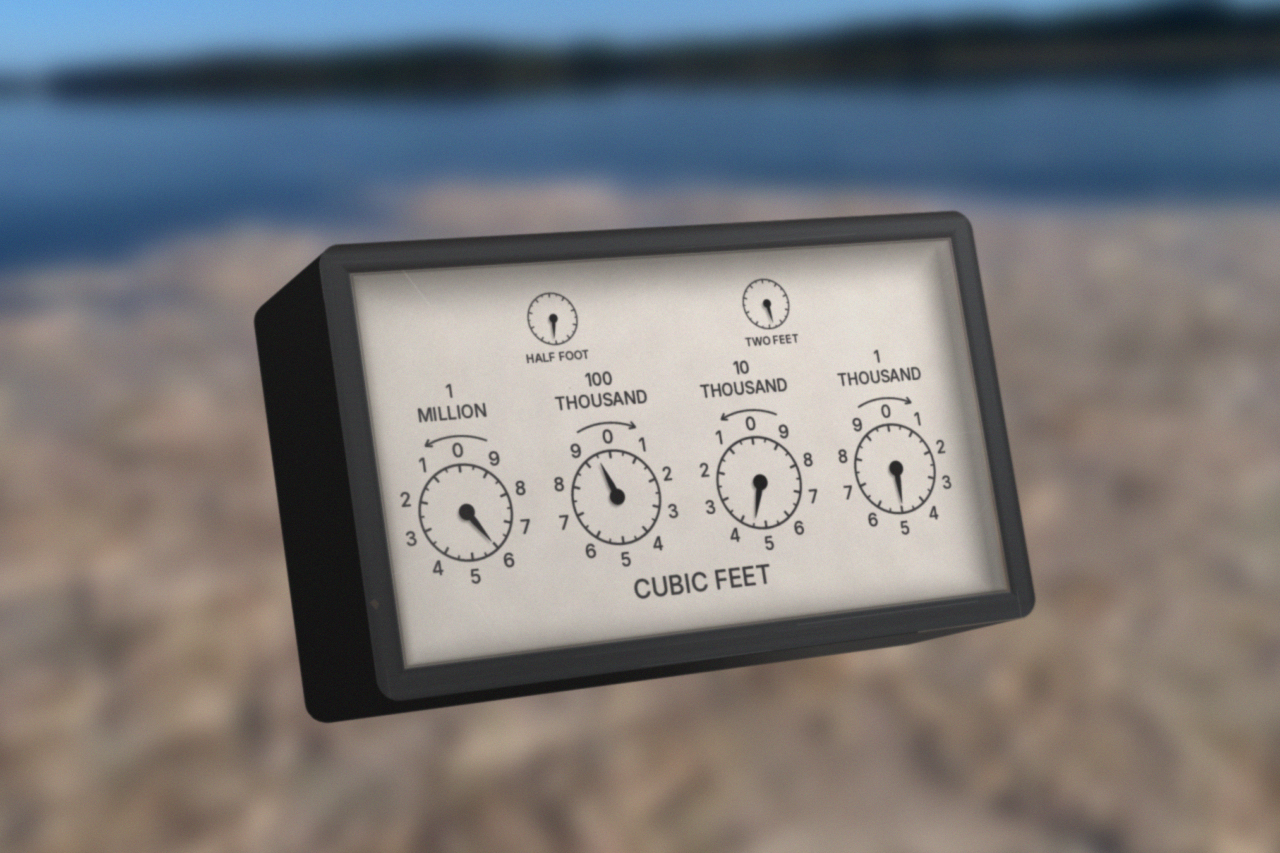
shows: 594500 ft³
